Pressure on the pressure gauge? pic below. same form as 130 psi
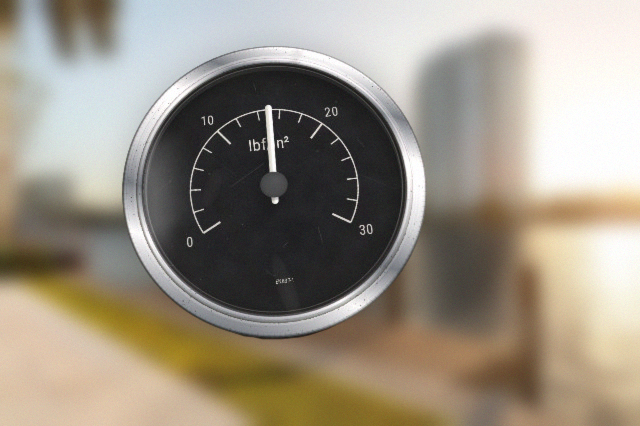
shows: 15 psi
